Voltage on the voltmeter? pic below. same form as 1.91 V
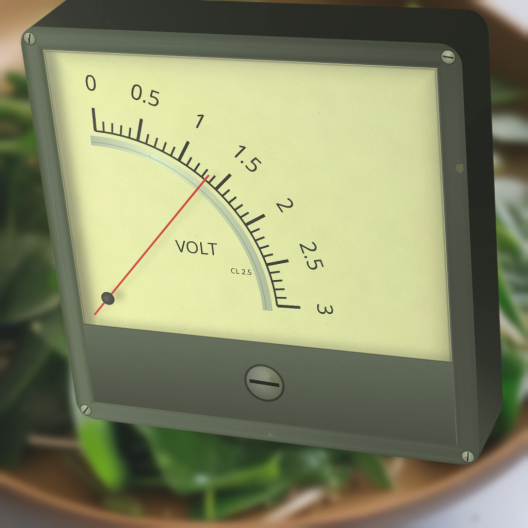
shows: 1.35 V
